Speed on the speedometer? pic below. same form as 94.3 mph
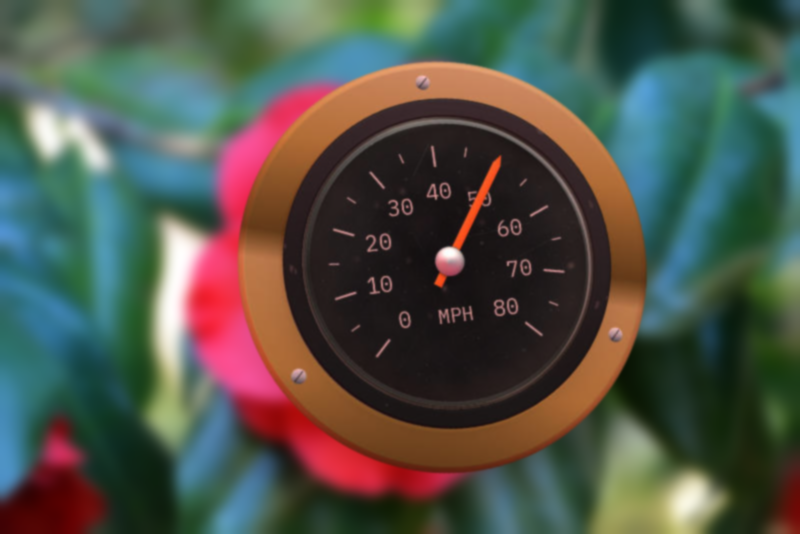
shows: 50 mph
